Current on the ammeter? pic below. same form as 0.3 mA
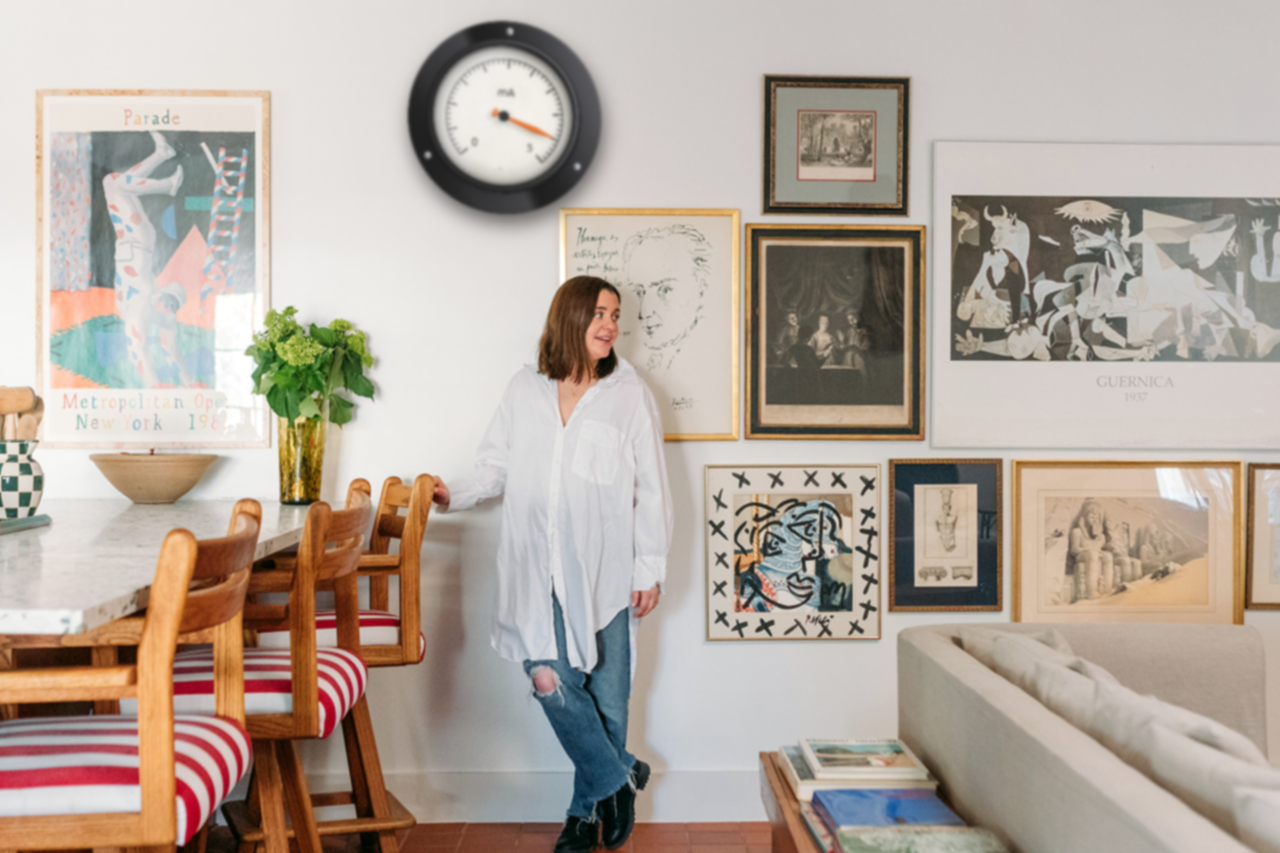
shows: 4.5 mA
